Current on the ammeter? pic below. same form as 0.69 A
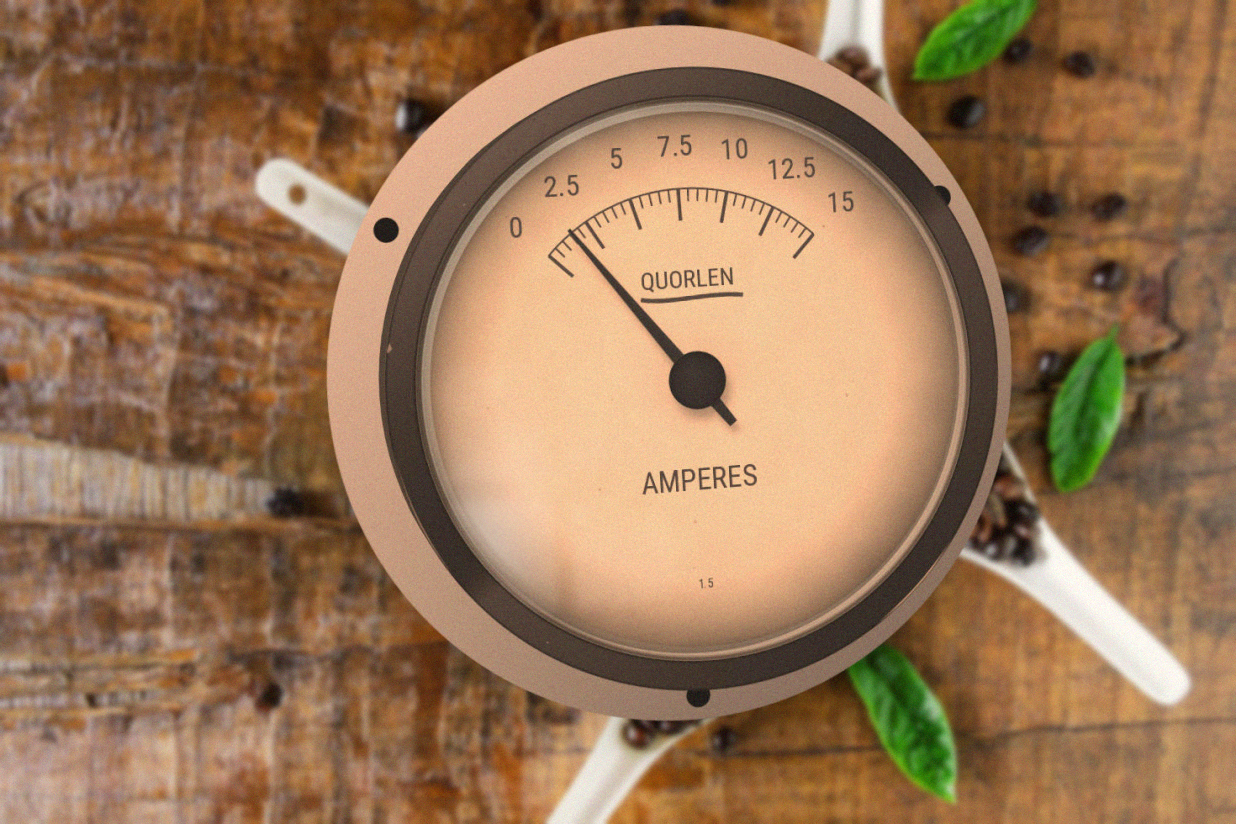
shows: 1.5 A
